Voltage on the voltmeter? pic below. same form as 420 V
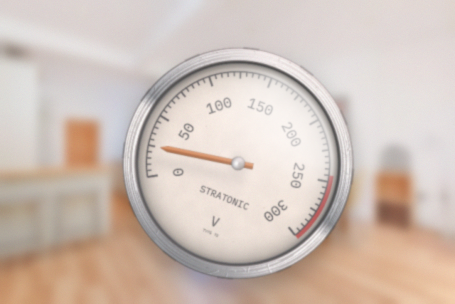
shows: 25 V
